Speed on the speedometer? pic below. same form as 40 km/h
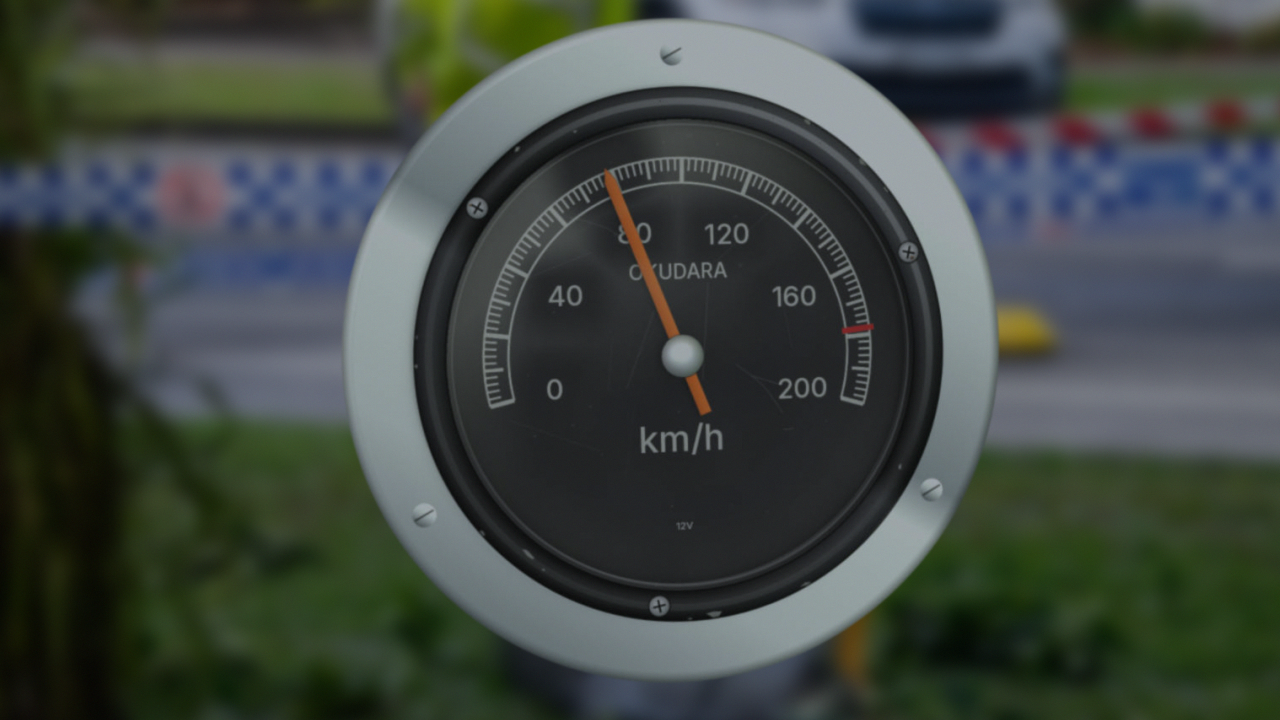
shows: 78 km/h
